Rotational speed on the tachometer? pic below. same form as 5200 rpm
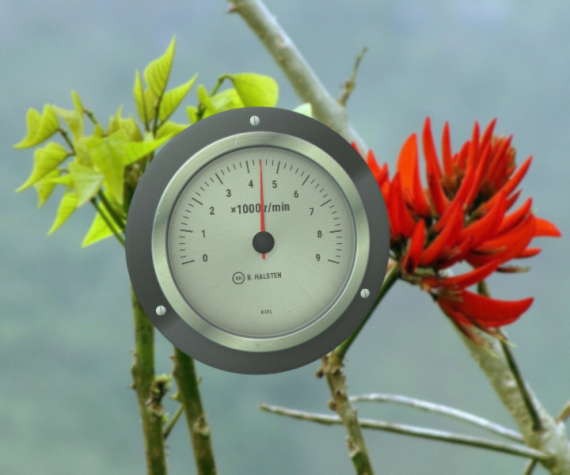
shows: 4400 rpm
